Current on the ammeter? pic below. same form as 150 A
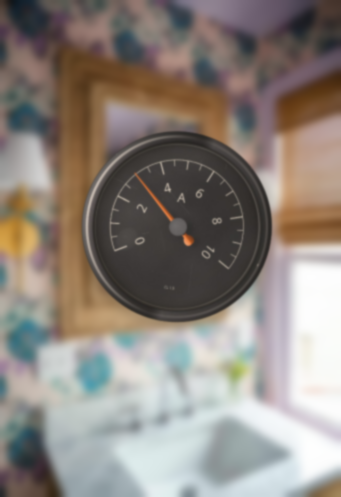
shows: 3 A
